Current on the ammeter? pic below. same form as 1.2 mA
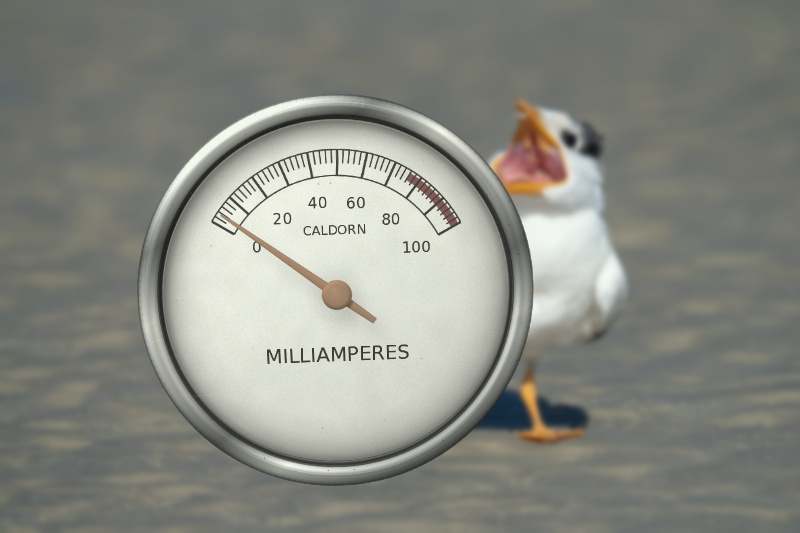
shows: 4 mA
